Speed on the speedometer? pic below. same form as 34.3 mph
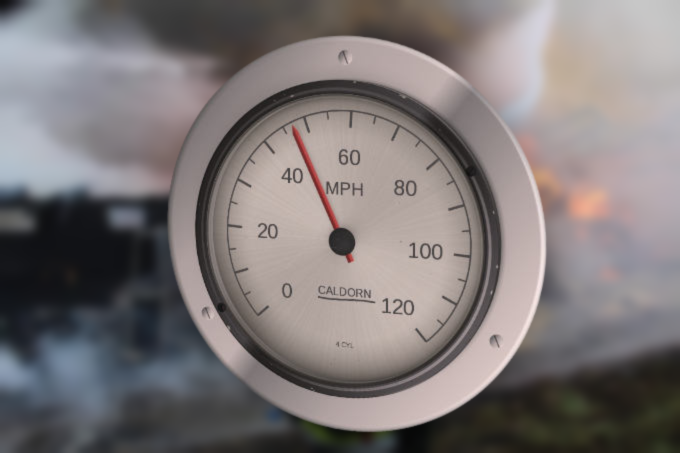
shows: 47.5 mph
